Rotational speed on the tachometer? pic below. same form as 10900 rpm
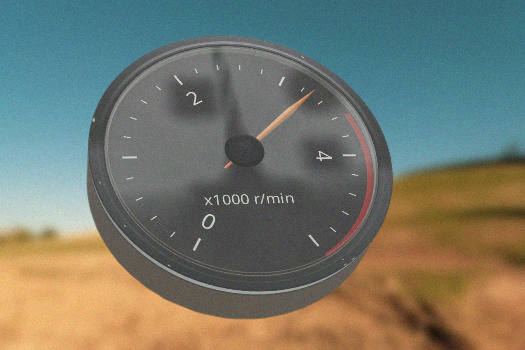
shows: 3300 rpm
